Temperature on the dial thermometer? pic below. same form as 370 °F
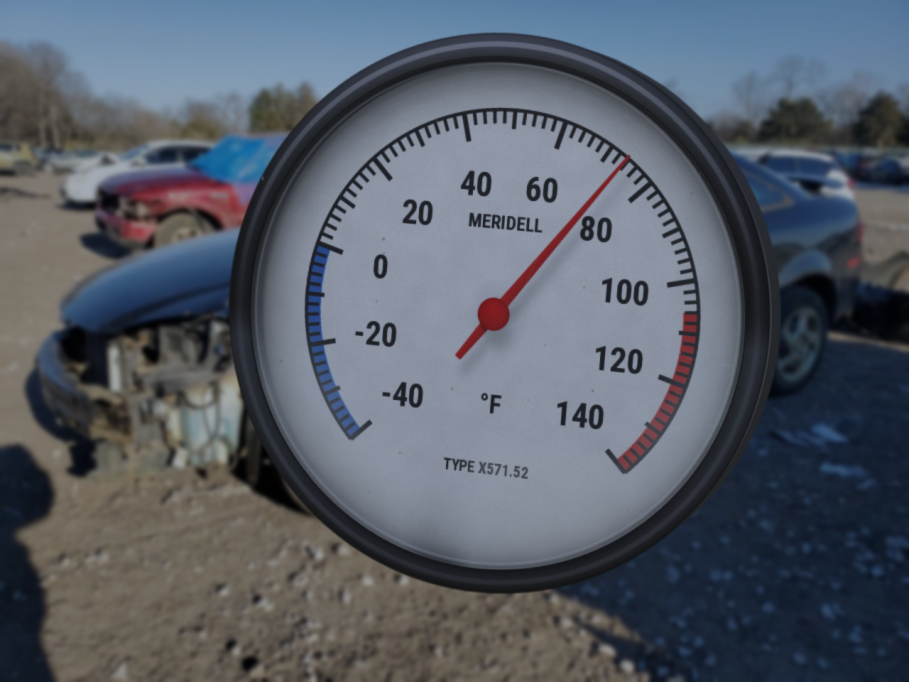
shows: 74 °F
